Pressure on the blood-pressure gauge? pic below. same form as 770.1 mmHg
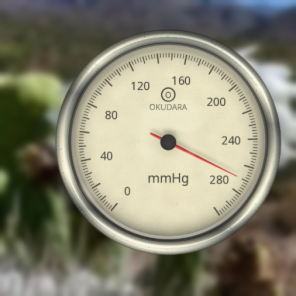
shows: 270 mmHg
